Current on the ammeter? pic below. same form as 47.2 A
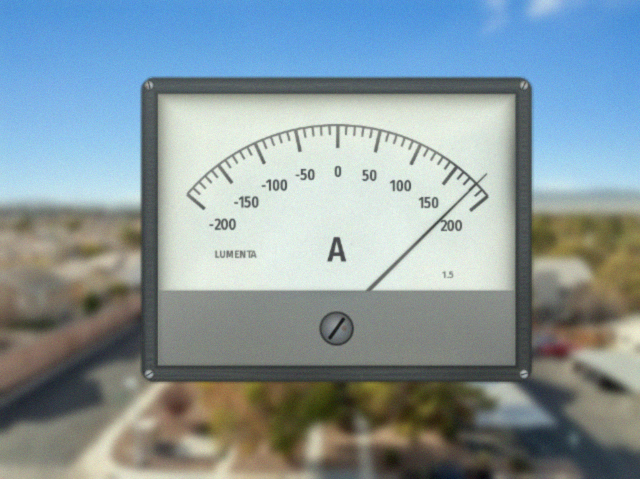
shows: 180 A
